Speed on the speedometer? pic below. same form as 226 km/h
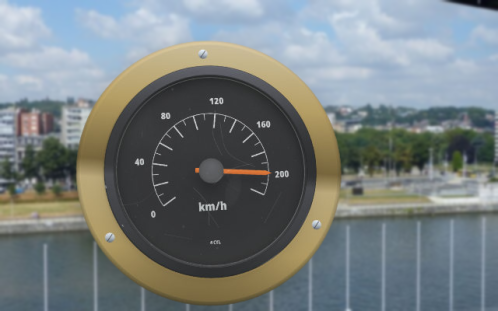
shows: 200 km/h
